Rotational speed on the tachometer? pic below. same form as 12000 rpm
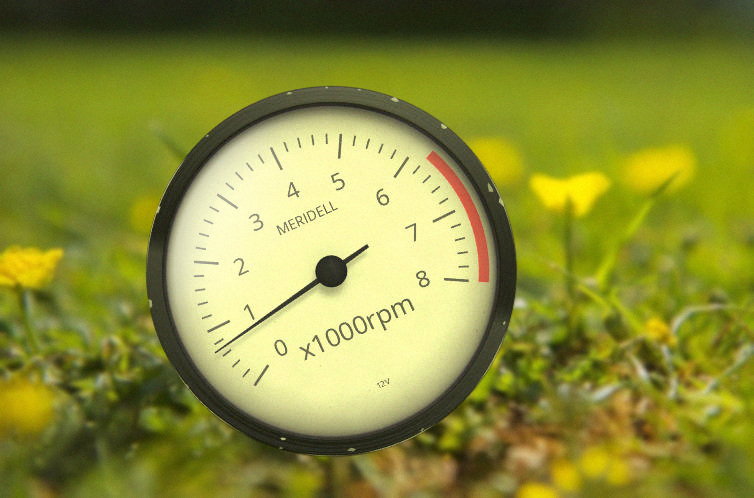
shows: 700 rpm
